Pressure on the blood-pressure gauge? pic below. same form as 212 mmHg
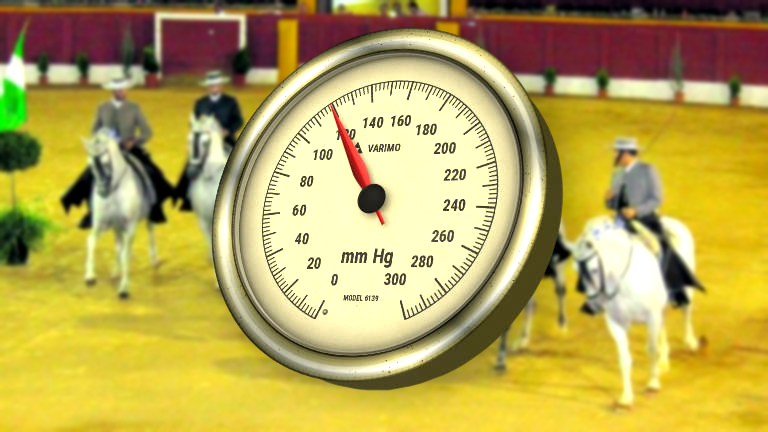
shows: 120 mmHg
